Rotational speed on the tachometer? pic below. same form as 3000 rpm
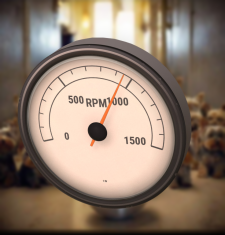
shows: 950 rpm
